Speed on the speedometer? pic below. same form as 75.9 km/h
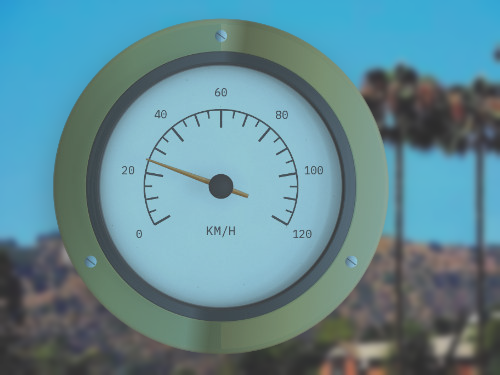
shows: 25 km/h
